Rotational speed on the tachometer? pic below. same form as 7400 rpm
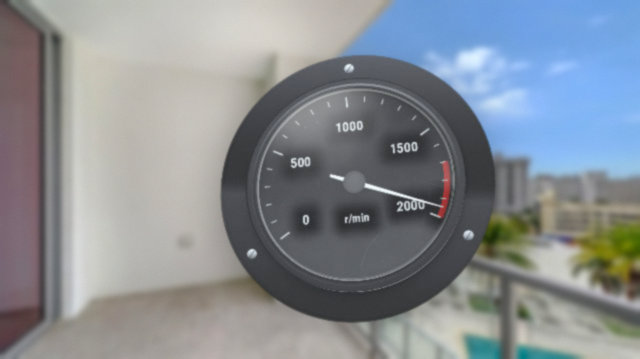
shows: 1950 rpm
